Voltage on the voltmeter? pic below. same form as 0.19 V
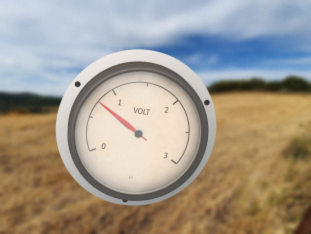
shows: 0.75 V
